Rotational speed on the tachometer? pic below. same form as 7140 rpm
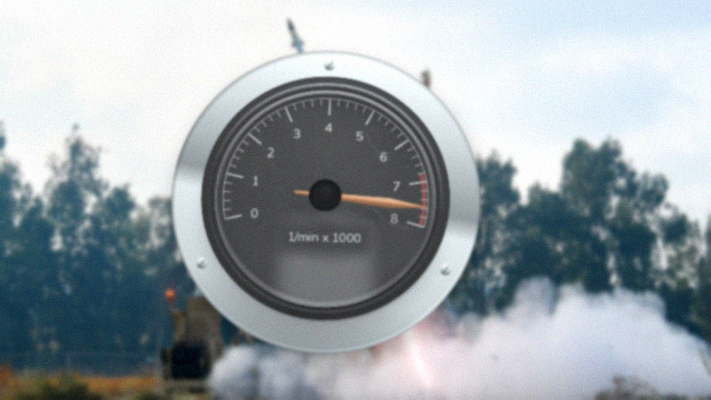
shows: 7600 rpm
